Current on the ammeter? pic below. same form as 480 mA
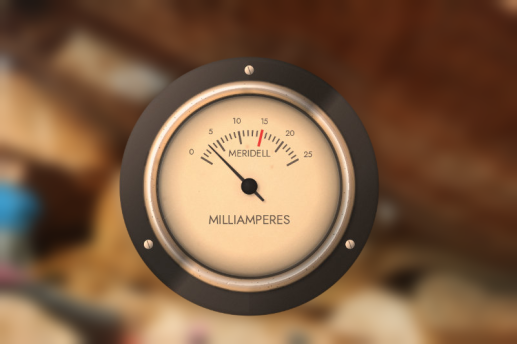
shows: 3 mA
